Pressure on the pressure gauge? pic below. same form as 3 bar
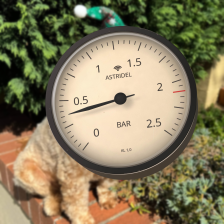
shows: 0.35 bar
